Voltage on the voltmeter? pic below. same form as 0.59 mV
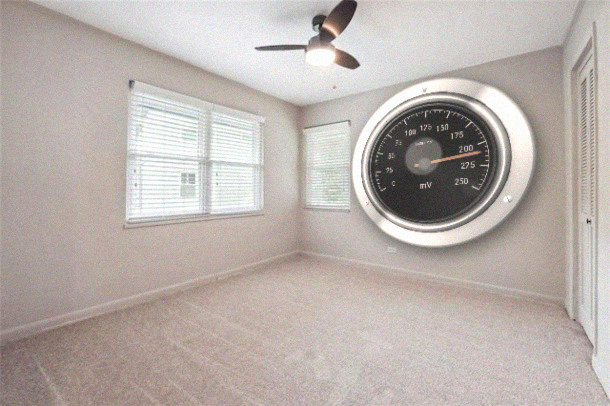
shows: 210 mV
